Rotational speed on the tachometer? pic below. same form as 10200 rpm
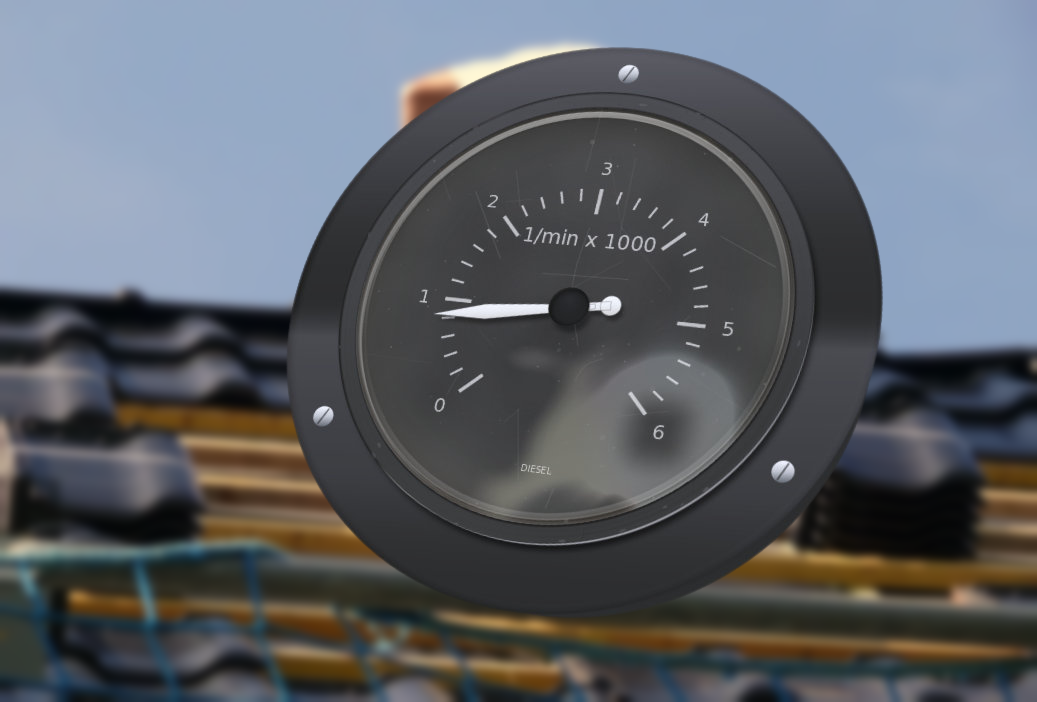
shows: 800 rpm
